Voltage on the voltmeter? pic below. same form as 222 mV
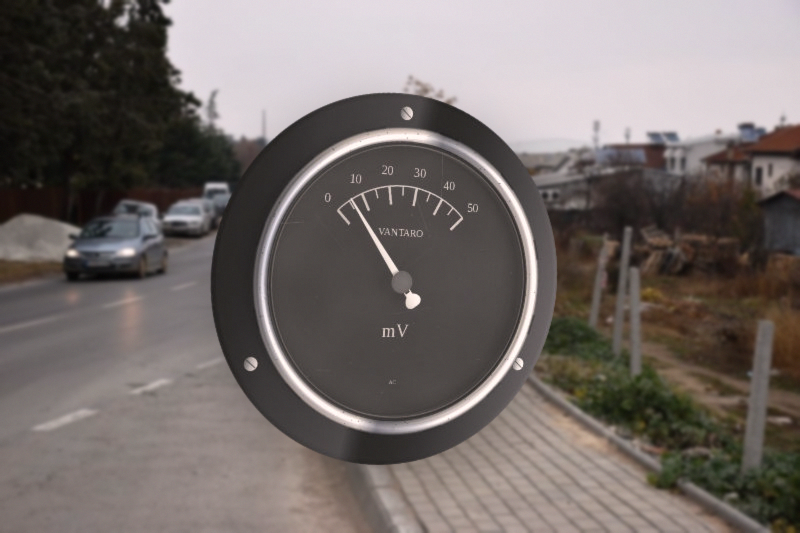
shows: 5 mV
